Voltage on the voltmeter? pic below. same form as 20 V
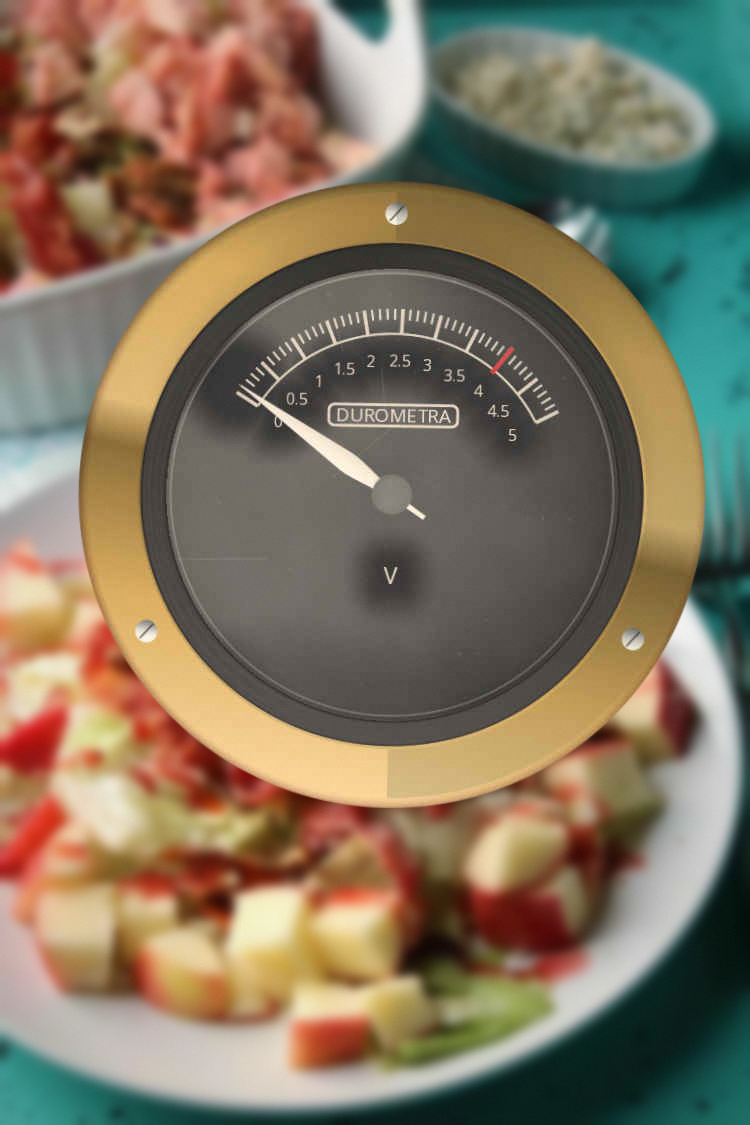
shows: 0.1 V
